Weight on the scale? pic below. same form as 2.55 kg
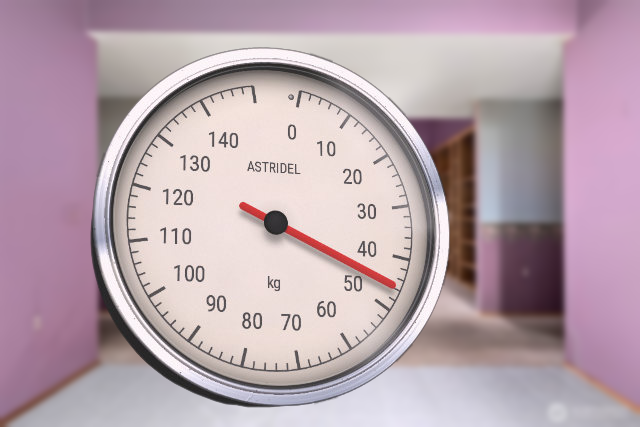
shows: 46 kg
